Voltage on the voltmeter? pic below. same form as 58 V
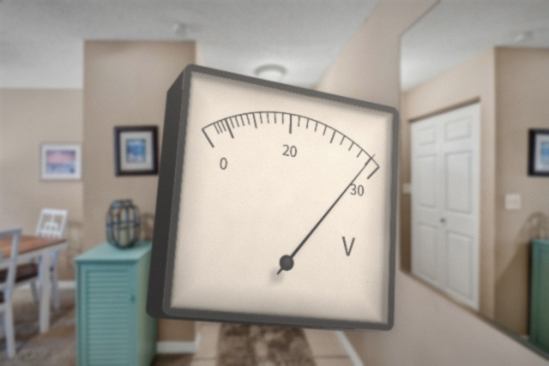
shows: 29 V
